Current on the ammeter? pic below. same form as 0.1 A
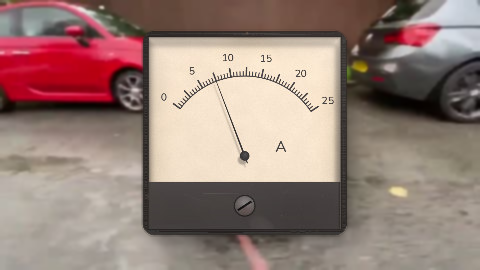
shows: 7.5 A
